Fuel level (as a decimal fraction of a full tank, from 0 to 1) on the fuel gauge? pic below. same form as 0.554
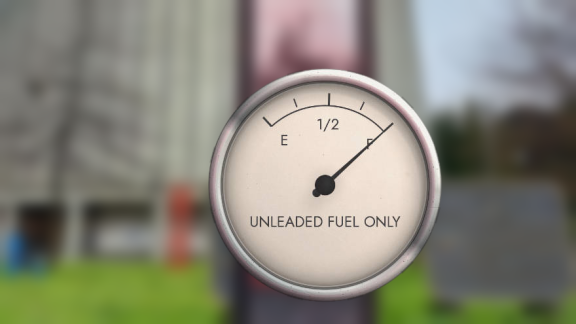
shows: 1
